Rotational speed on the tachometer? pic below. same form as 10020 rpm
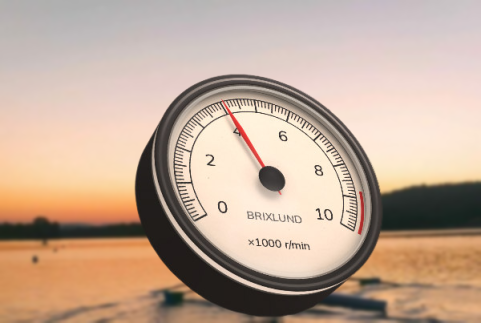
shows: 4000 rpm
